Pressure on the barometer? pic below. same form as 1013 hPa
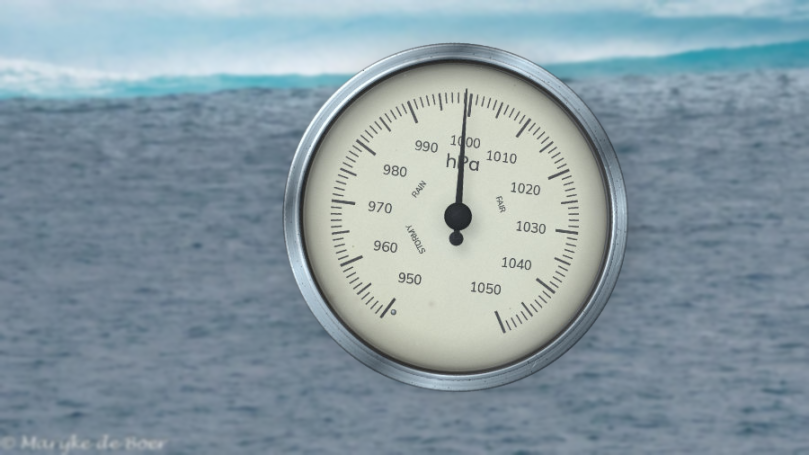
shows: 999 hPa
